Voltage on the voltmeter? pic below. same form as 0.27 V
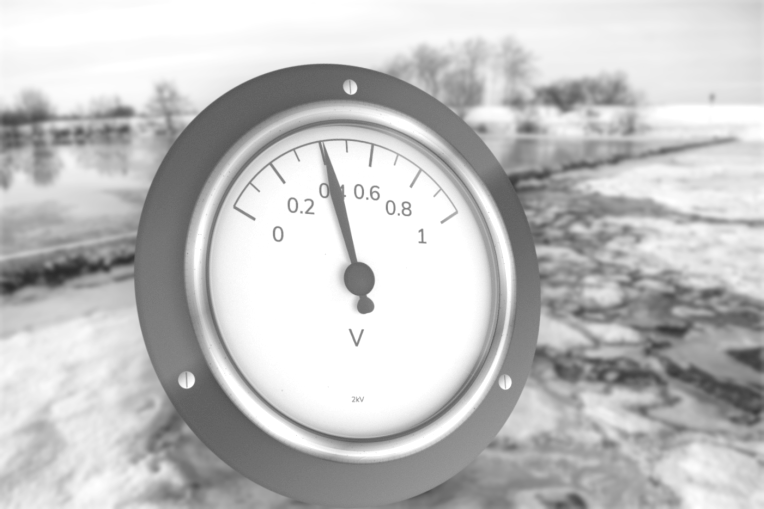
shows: 0.4 V
